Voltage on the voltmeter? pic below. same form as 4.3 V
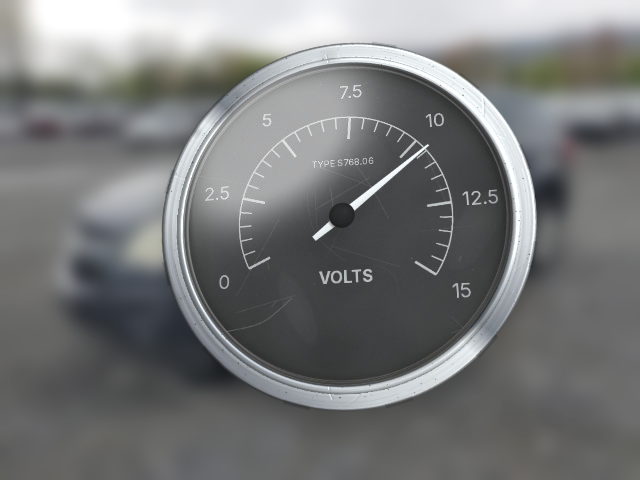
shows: 10.5 V
